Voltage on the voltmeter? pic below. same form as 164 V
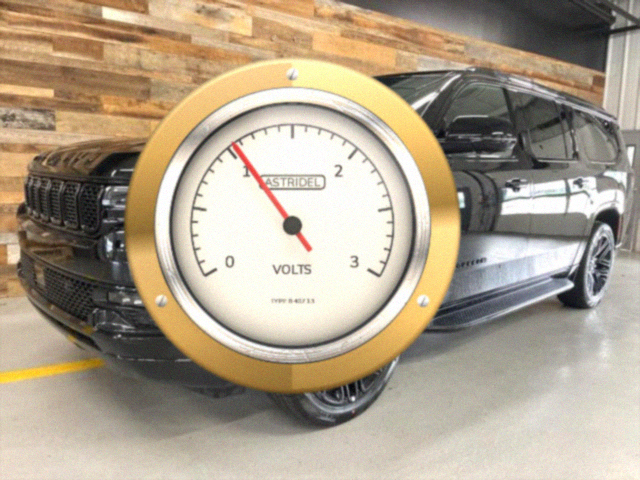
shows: 1.05 V
